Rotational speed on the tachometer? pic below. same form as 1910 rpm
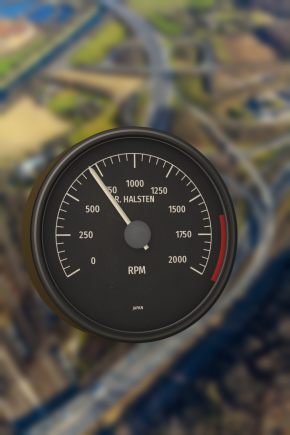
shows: 700 rpm
